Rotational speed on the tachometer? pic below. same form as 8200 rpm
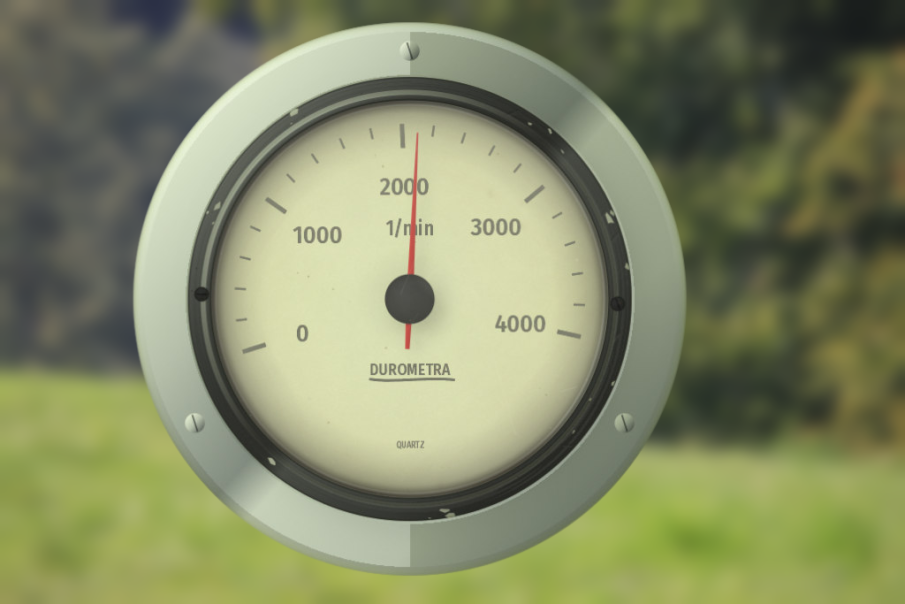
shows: 2100 rpm
